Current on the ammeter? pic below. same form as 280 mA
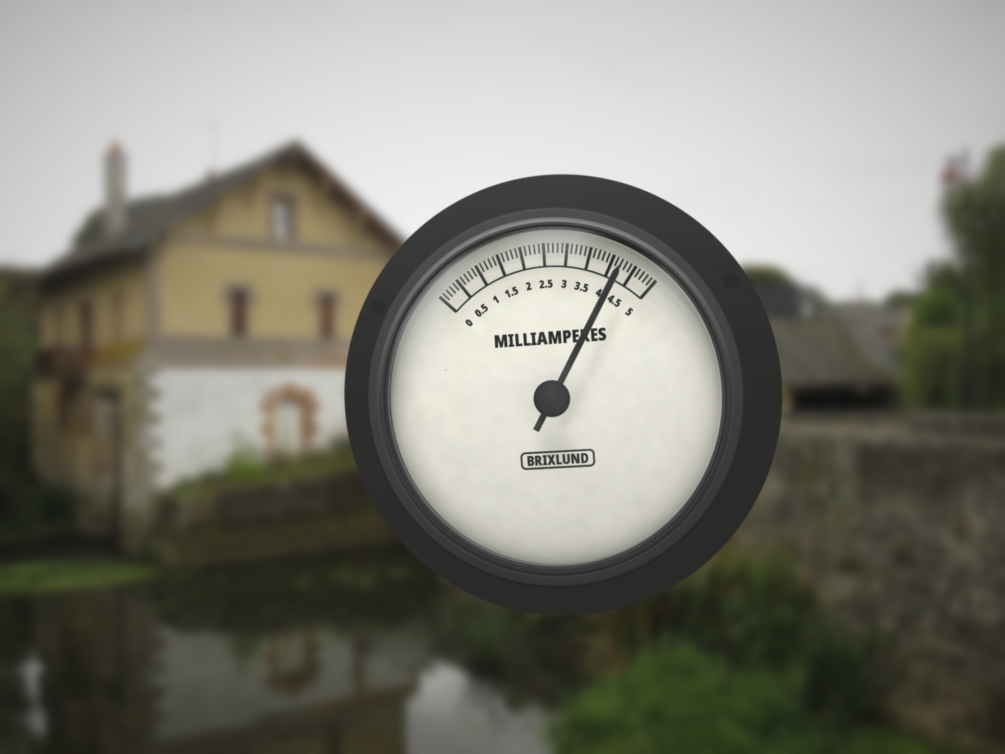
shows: 4.2 mA
